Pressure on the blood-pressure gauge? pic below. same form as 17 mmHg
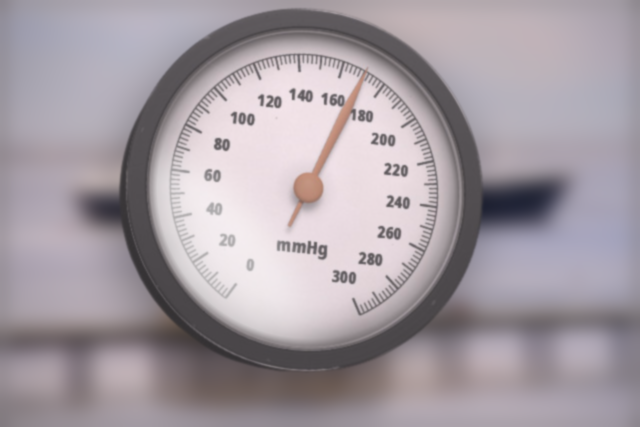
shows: 170 mmHg
